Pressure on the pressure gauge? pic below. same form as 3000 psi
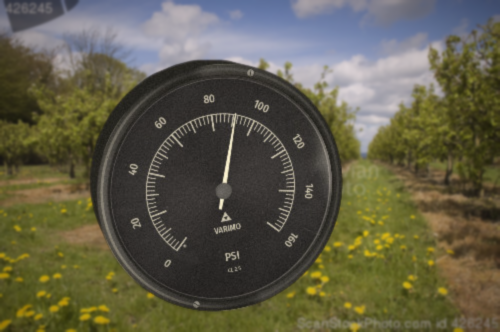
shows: 90 psi
